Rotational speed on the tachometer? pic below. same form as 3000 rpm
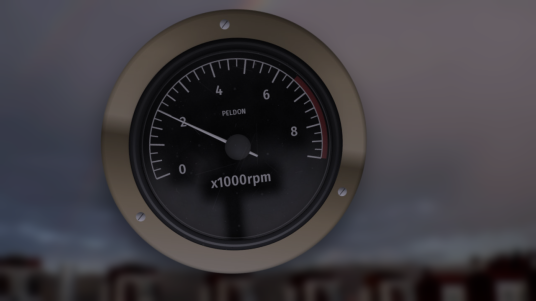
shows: 2000 rpm
